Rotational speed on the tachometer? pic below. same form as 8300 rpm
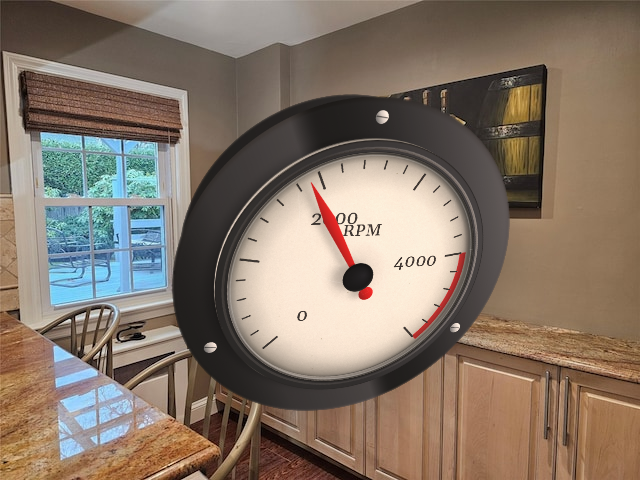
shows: 1900 rpm
